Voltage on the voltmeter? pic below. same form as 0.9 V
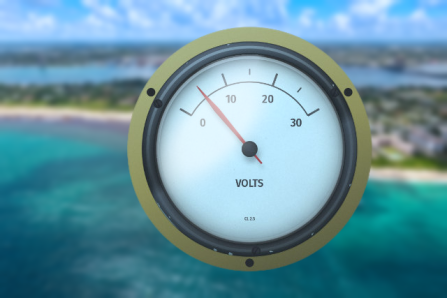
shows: 5 V
